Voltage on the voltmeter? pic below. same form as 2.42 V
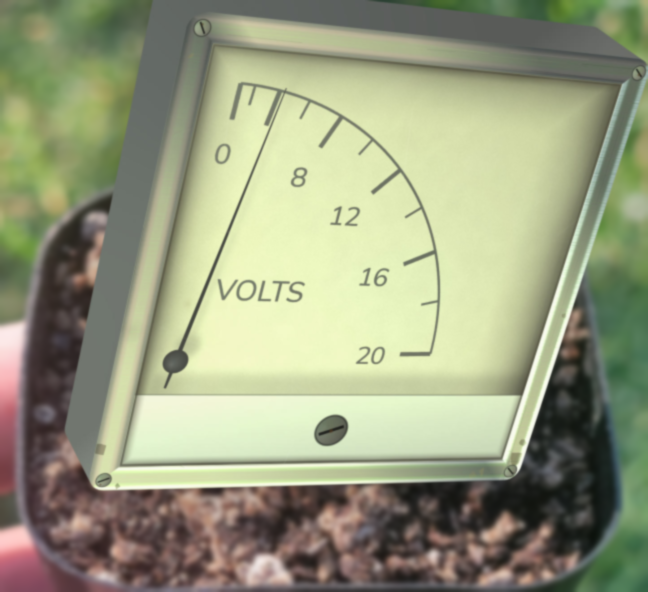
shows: 4 V
